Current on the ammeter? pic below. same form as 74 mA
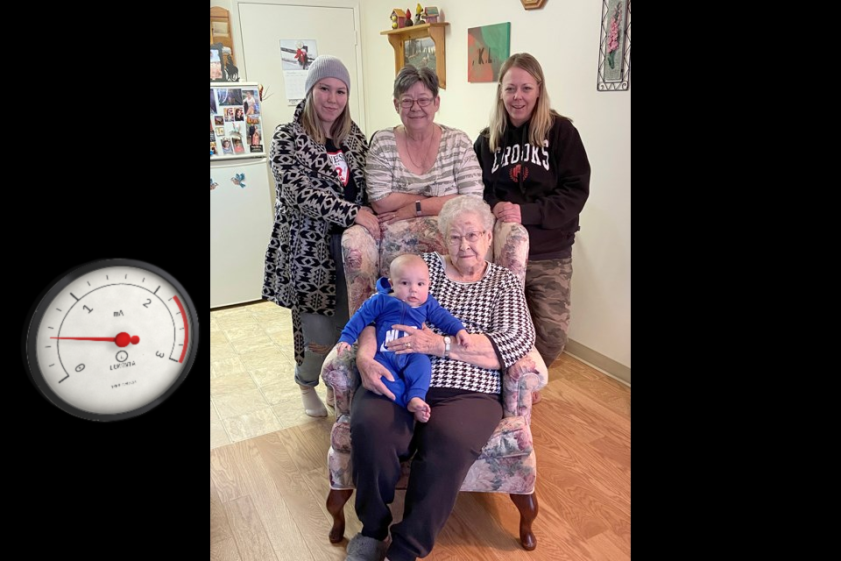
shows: 0.5 mA
